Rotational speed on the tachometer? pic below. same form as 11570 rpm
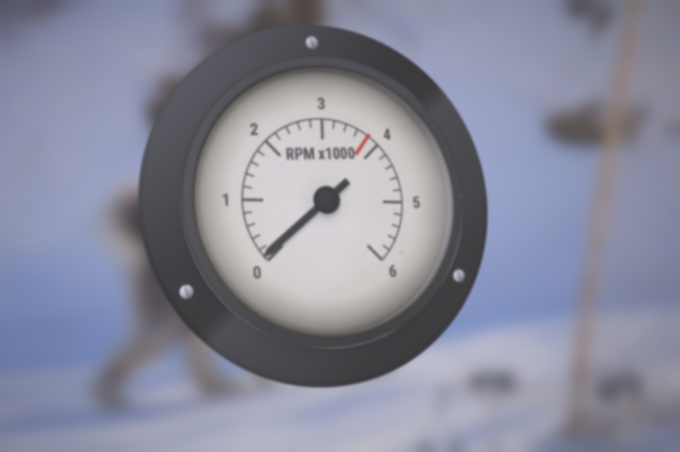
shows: 100 rpm
